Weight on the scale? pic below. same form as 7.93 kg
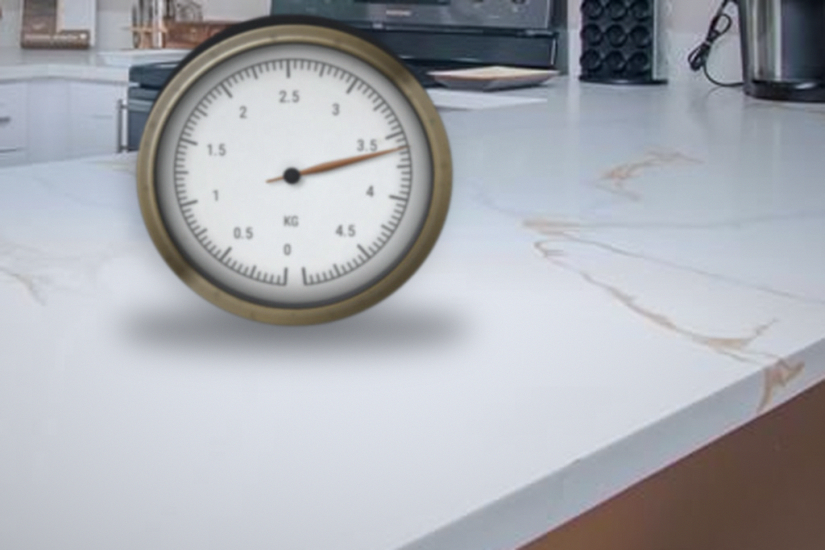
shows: 3.6 kg
